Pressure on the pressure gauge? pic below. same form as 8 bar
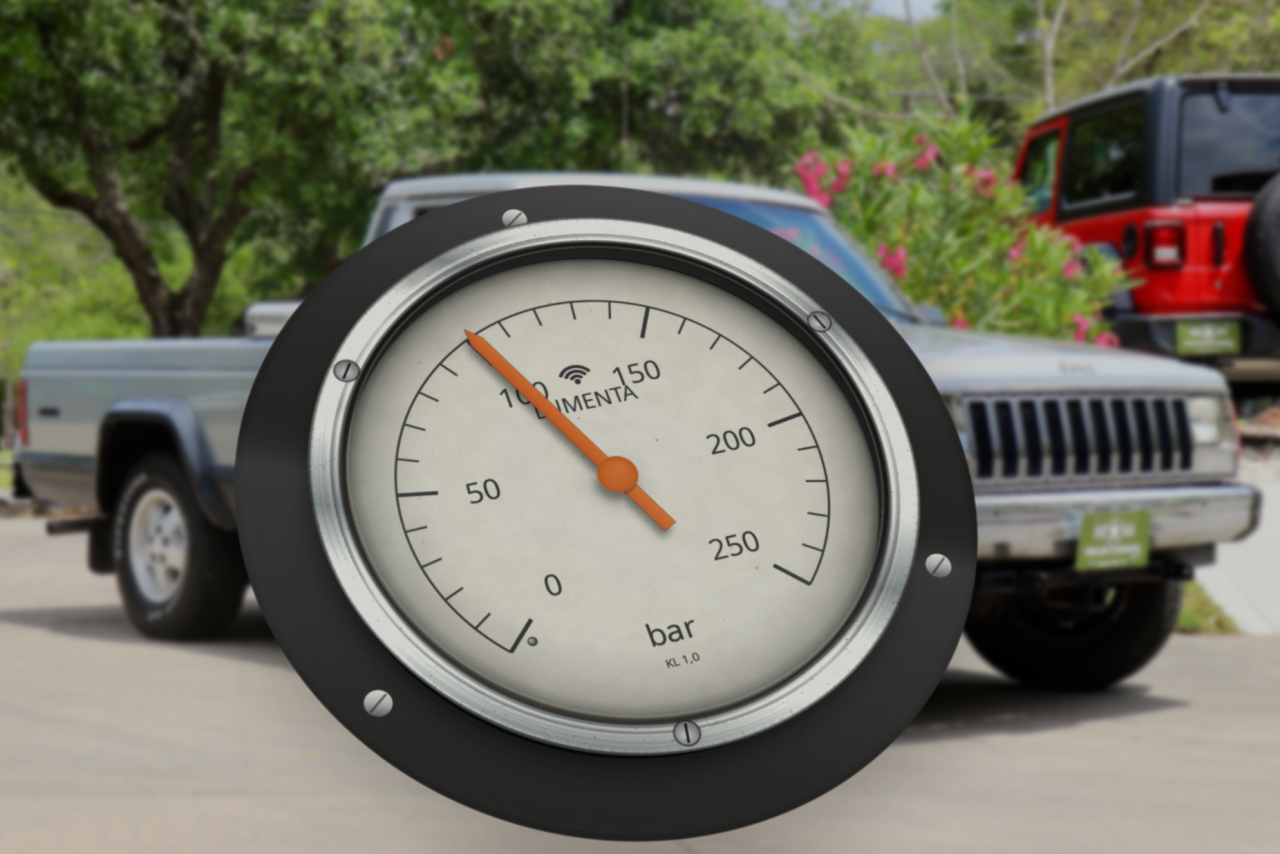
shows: 100 bar
